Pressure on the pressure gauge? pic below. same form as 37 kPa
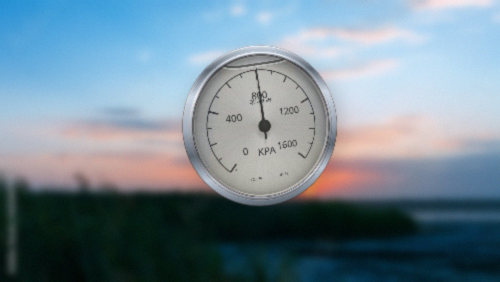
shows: 800 kPa
